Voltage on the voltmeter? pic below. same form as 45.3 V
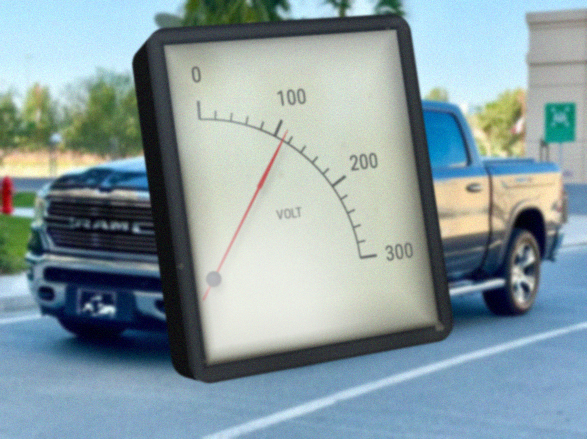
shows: 110 V
